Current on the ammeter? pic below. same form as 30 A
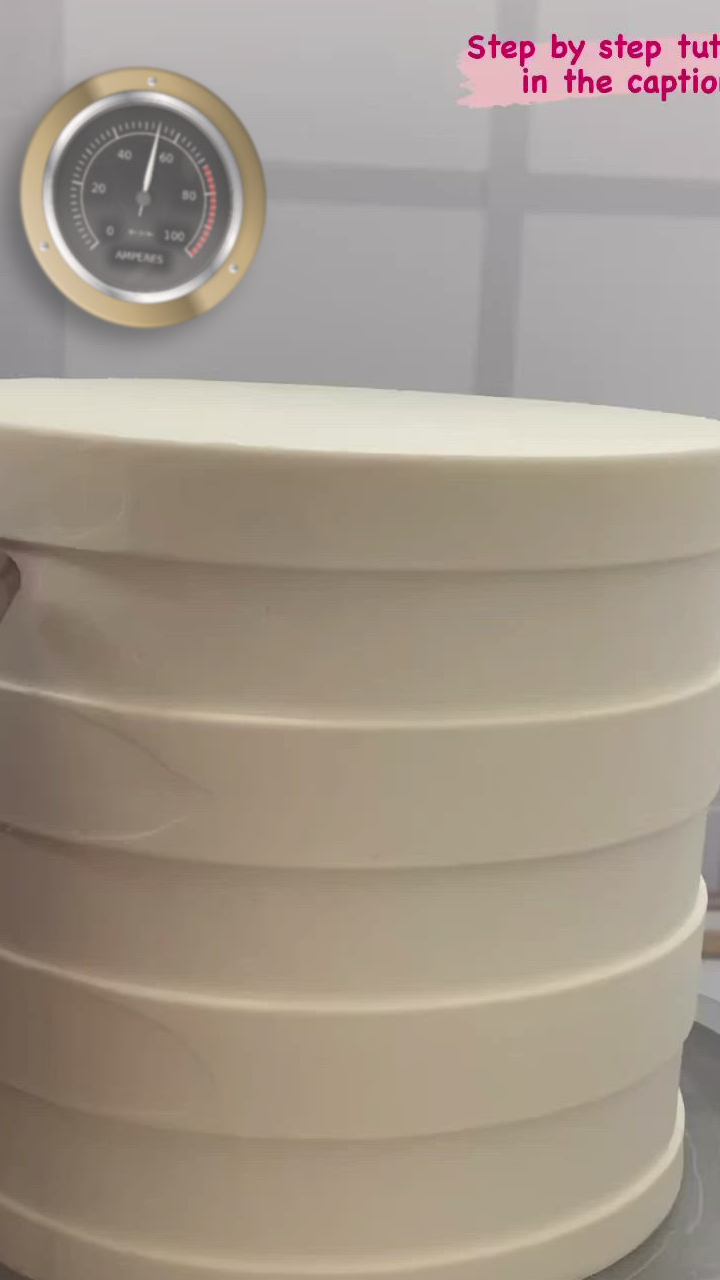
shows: 54 A
